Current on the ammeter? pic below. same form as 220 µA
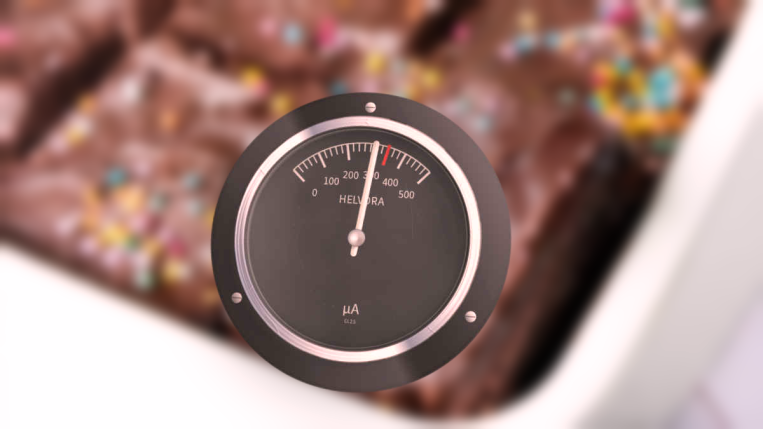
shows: 300 µA
